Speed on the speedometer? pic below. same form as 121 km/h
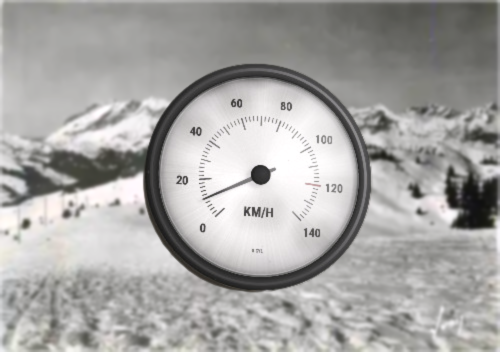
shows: 10 km/h
